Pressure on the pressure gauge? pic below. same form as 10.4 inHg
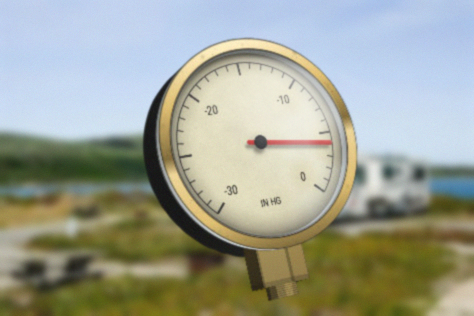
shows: -4 inHg
